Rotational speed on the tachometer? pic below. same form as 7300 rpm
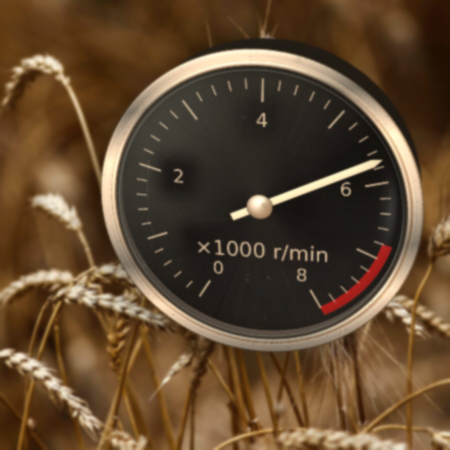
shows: 5700 rpm
